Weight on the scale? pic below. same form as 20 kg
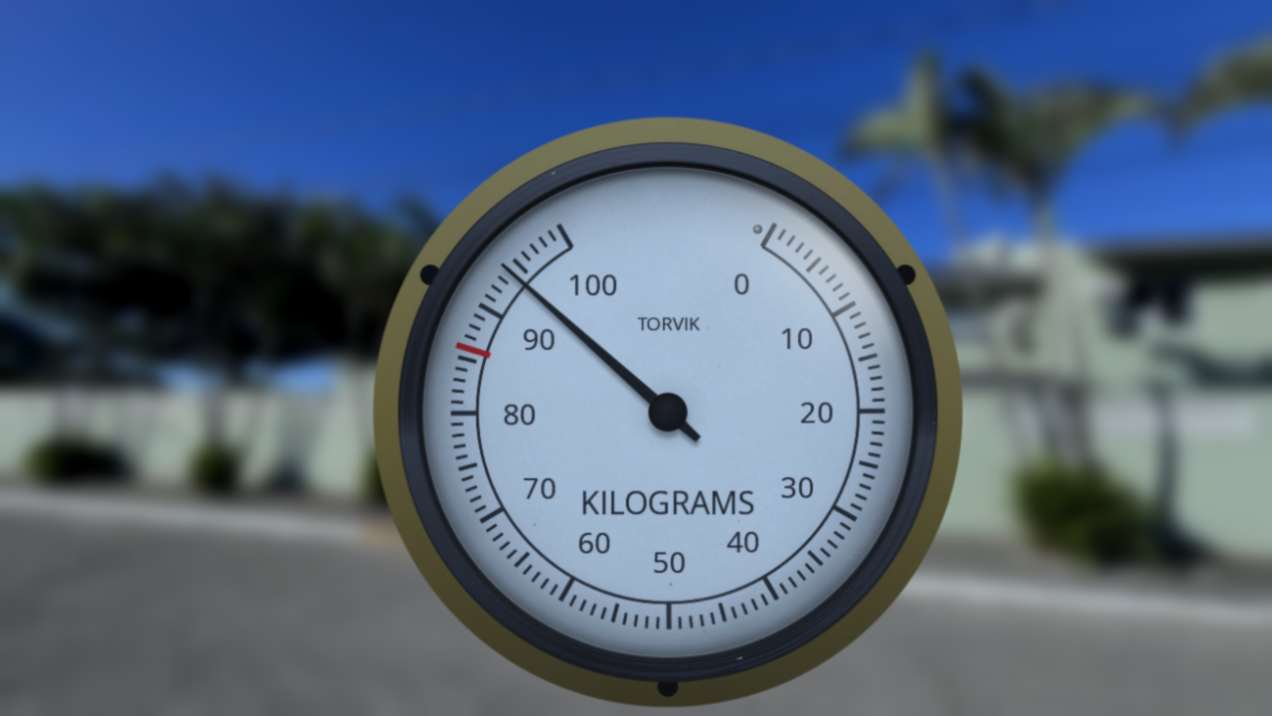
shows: 94 kg
